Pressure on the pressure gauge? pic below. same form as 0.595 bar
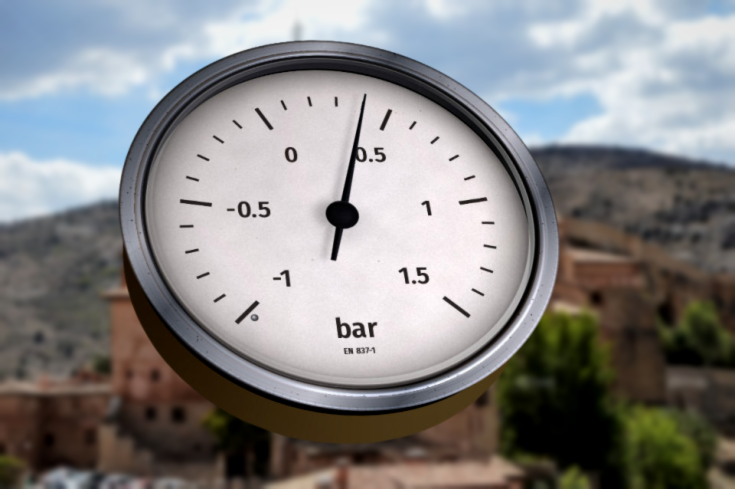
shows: 0.4 bar
